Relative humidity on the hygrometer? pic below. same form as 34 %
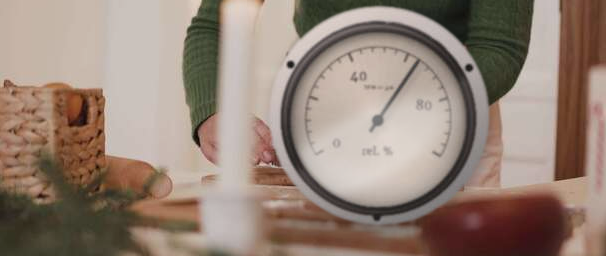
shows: 64 %
